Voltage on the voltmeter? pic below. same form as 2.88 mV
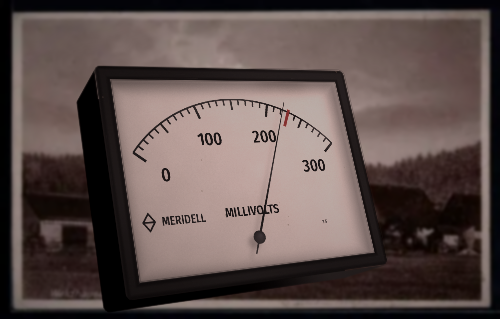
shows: 220 mV
